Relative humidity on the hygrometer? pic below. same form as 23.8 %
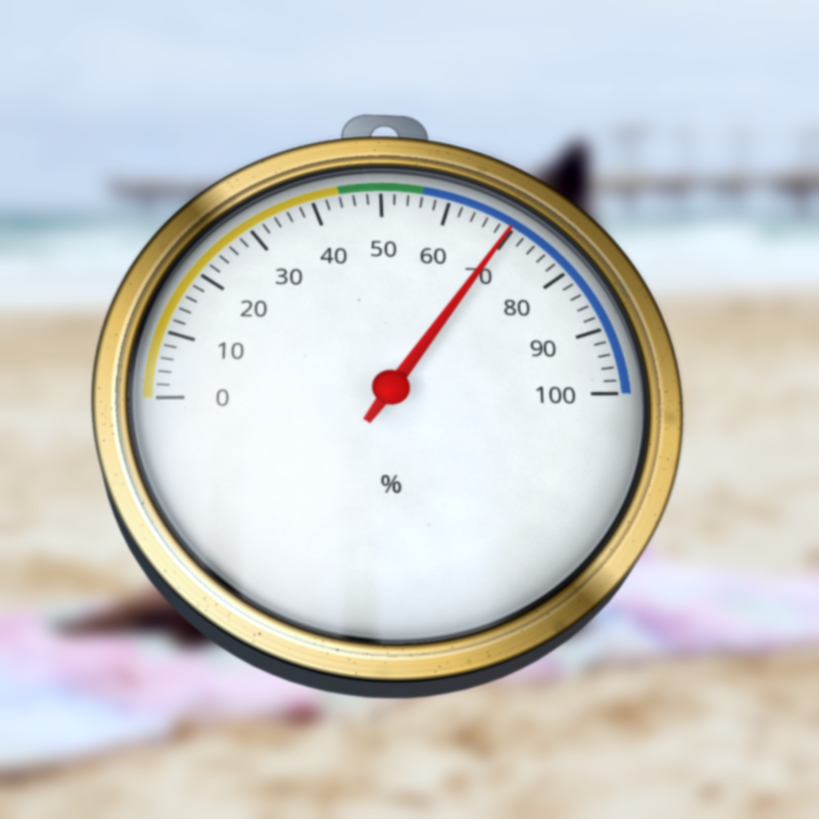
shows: 70 %
